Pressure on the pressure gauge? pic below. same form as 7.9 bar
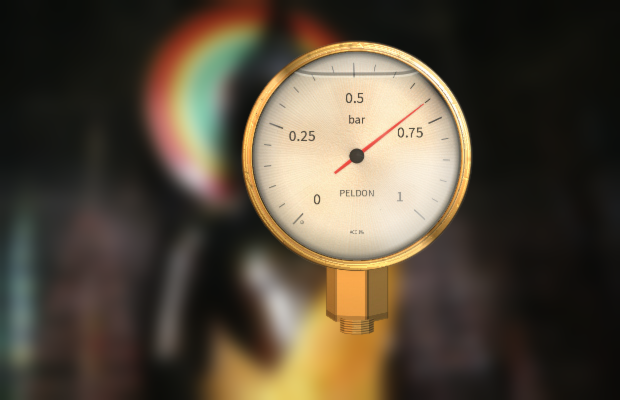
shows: 0.7 bar
